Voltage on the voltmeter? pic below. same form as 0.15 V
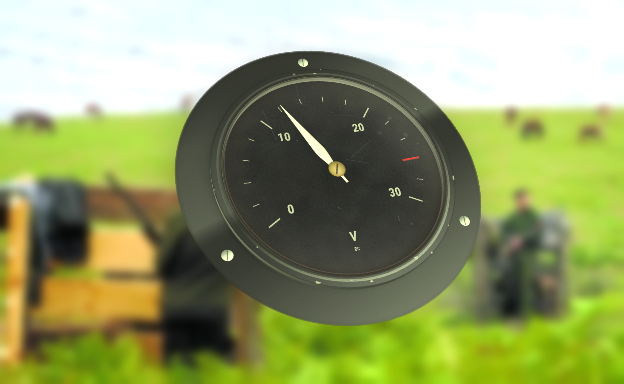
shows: 12 V
